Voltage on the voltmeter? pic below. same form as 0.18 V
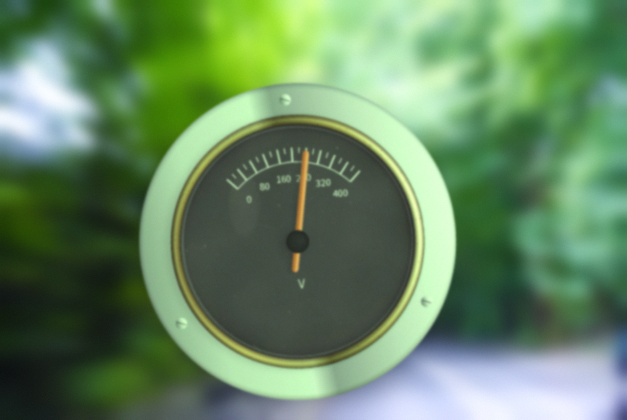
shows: 240 V
